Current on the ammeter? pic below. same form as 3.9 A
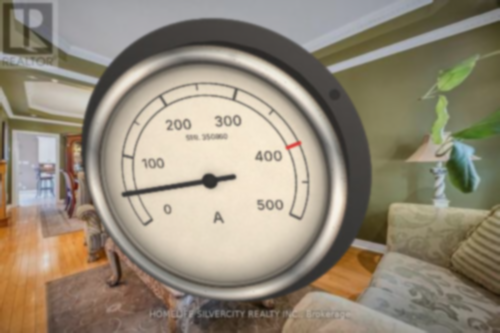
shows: 50 A
